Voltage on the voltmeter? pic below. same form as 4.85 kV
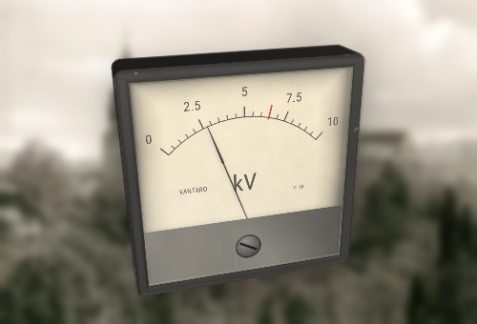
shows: 2.75 kV
